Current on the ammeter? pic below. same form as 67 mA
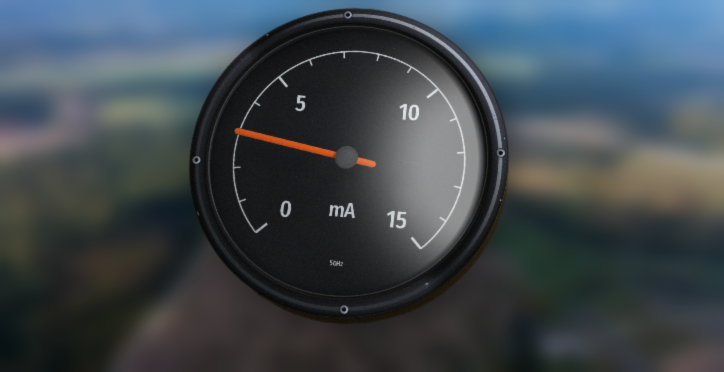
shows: 3 mA
